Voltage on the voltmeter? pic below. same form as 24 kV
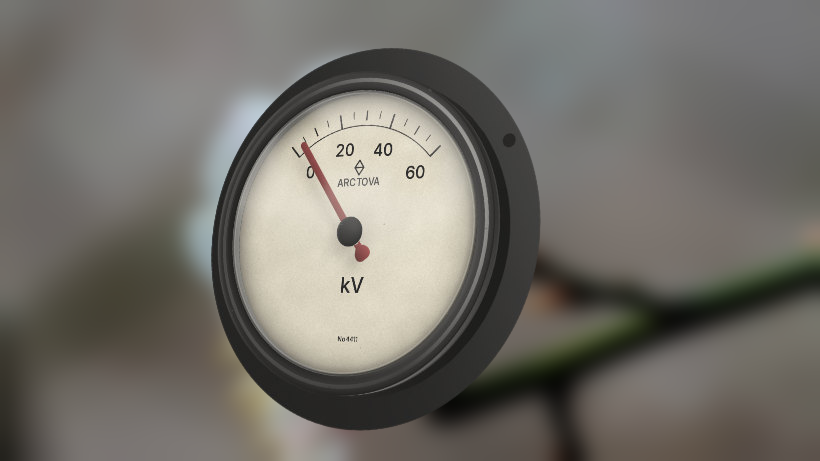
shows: 5 kV
